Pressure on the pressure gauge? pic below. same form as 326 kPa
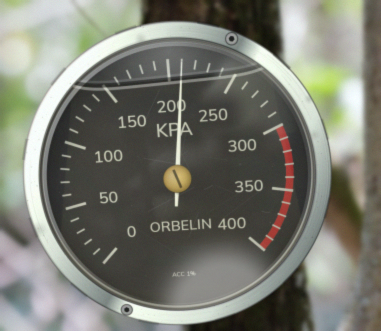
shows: 210 kPa
